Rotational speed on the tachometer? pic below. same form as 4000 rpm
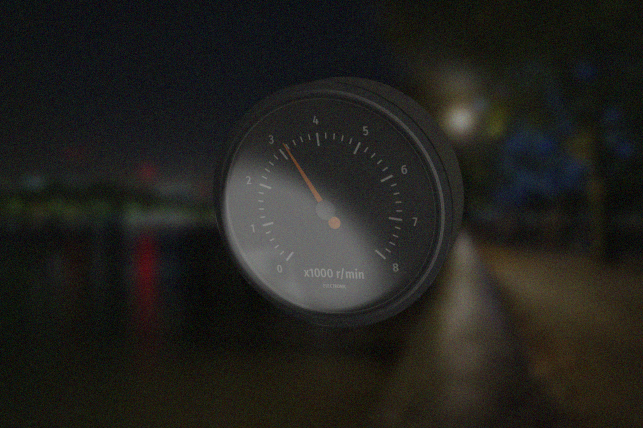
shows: 3200 rpm
